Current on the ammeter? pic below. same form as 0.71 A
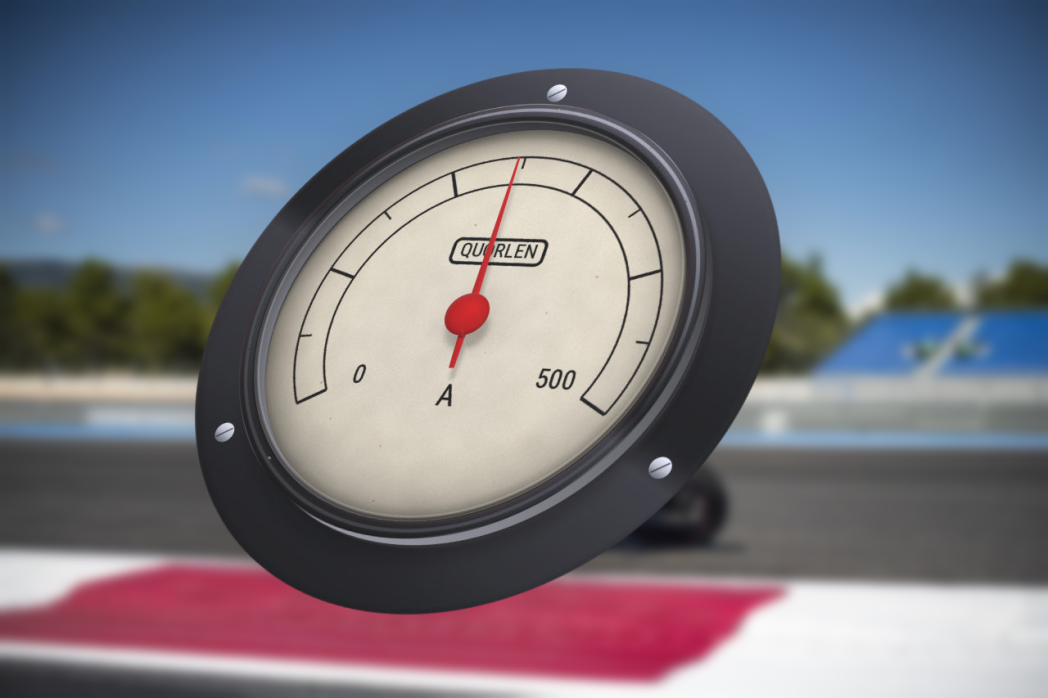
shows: 250 A
